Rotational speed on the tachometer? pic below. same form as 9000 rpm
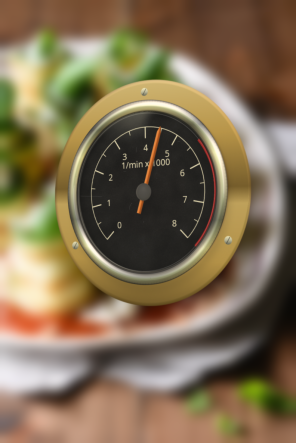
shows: 4500 rpm
